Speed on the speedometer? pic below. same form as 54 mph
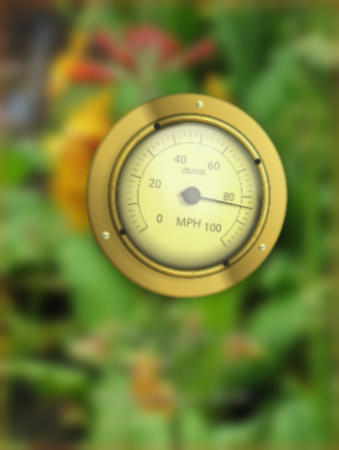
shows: 84 mph
